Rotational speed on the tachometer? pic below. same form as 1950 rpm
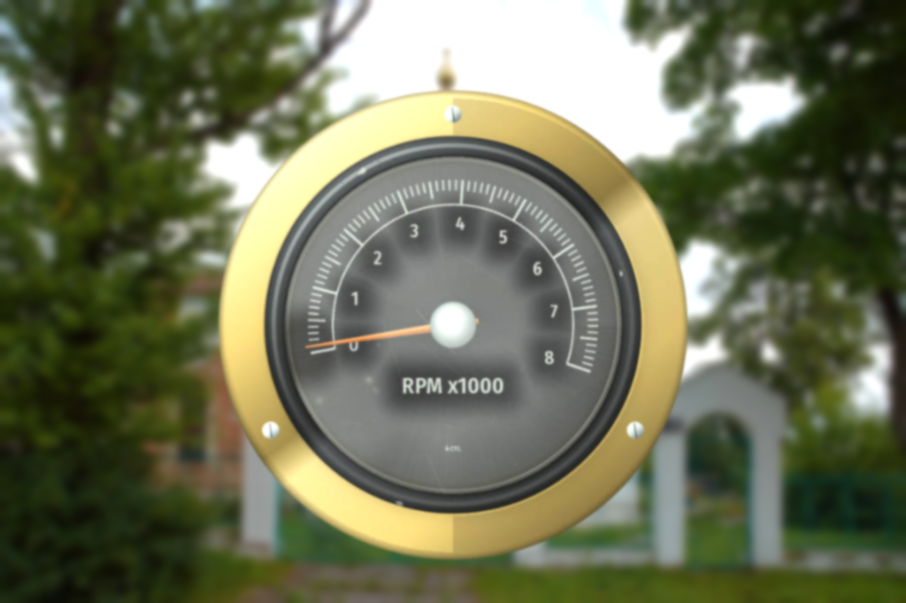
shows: 100 rpm
